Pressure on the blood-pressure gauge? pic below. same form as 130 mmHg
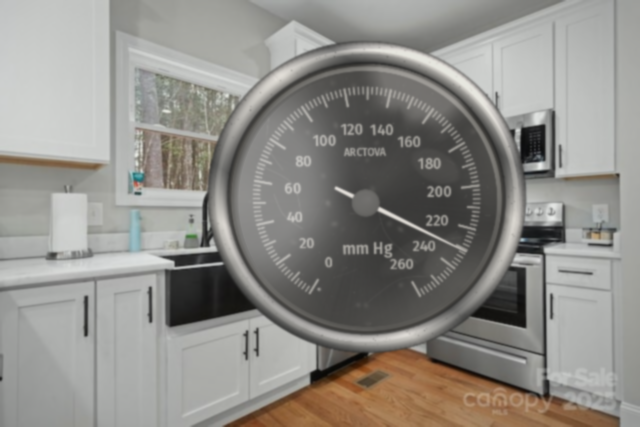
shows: 230 mmHg
